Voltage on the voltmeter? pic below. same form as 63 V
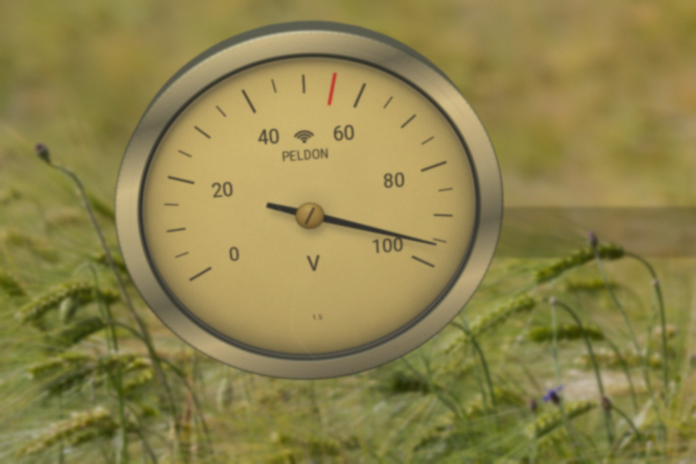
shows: 95 V
